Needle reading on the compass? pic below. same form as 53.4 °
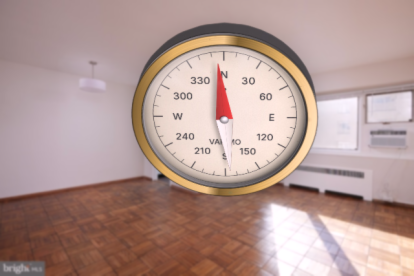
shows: 355 °
